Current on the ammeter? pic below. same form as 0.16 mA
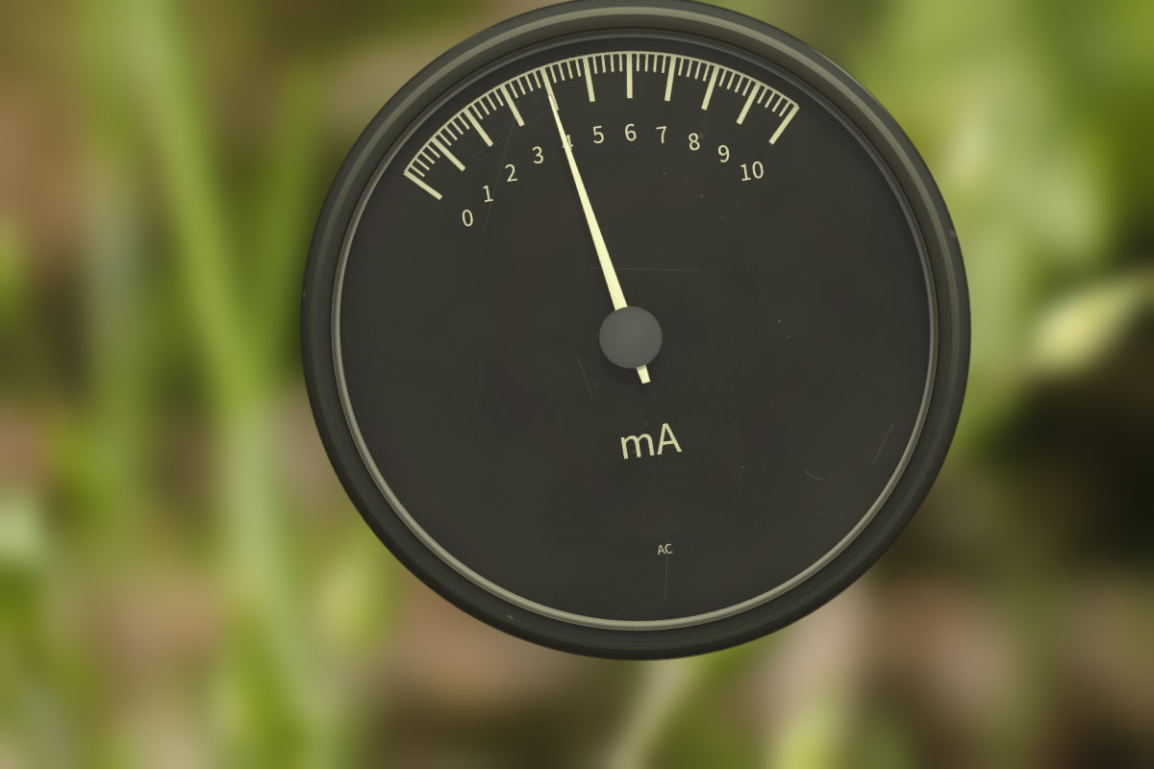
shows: 4 mA
